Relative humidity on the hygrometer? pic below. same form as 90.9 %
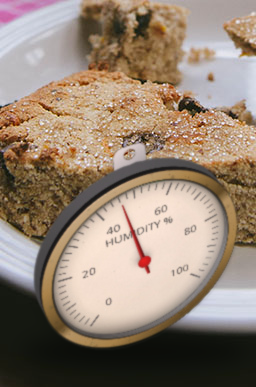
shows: 46 %
